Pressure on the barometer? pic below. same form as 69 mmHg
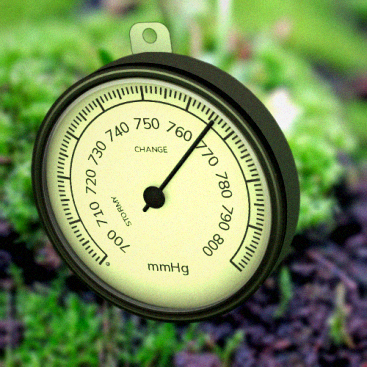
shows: 766 mmHg
